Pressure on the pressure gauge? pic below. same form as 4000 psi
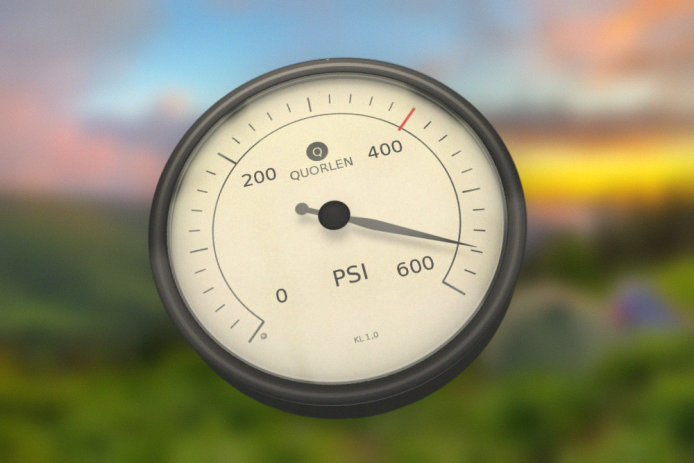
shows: 560 psi
